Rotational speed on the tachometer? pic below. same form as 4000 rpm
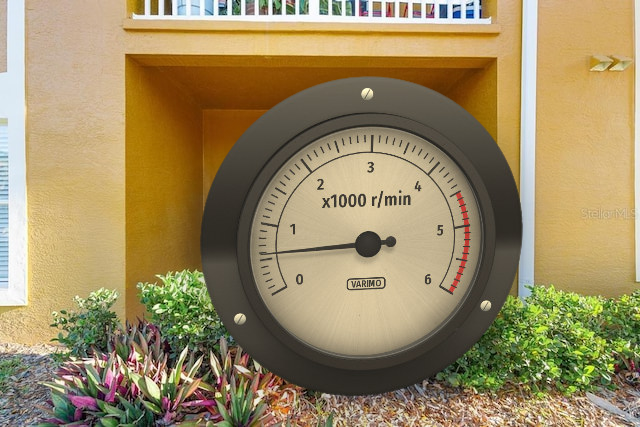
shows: 600 rpm
